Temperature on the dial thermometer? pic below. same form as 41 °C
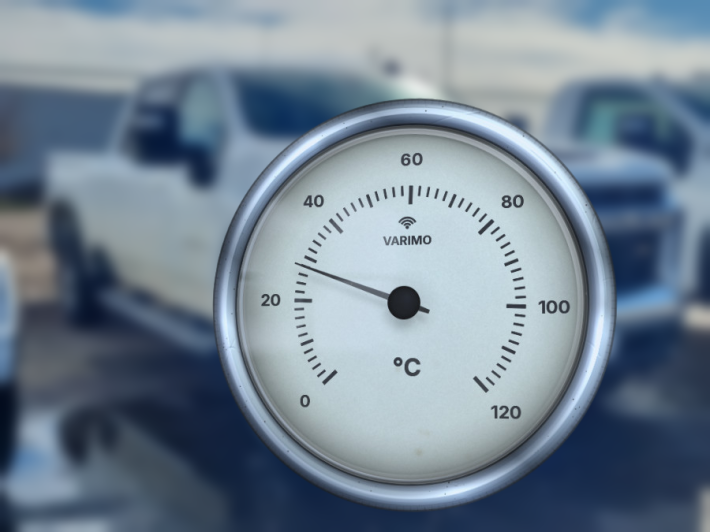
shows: 28 °C
